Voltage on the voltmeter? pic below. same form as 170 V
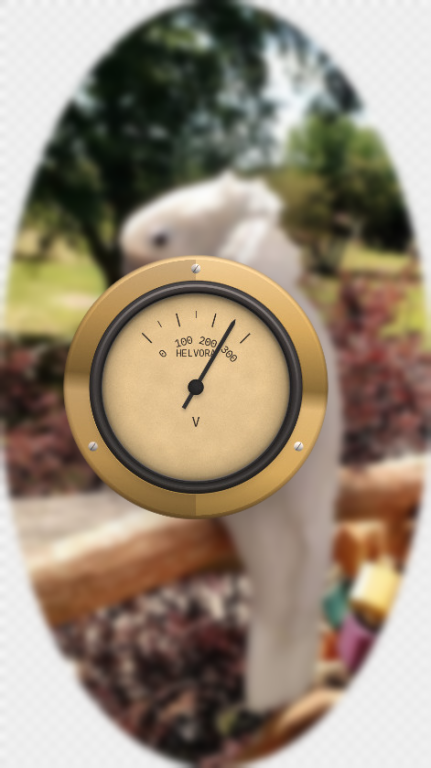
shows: 250 V
